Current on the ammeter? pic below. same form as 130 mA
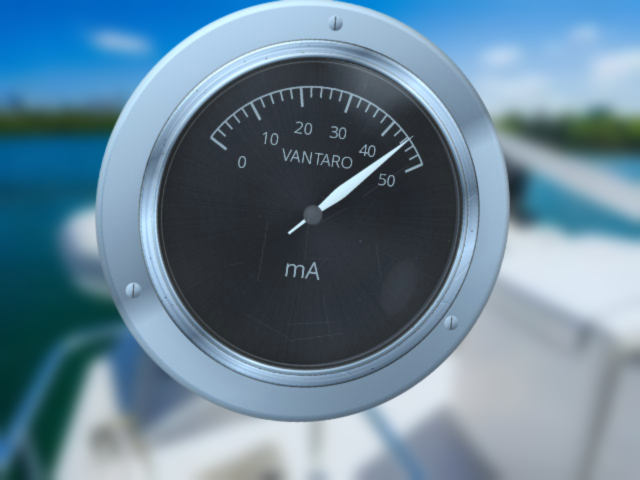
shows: 44 mA
